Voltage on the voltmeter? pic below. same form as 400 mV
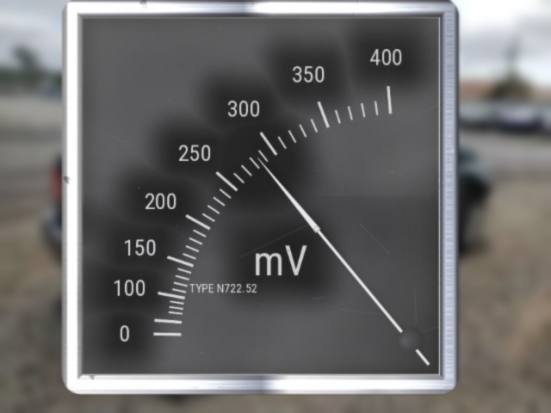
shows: 285 mV
